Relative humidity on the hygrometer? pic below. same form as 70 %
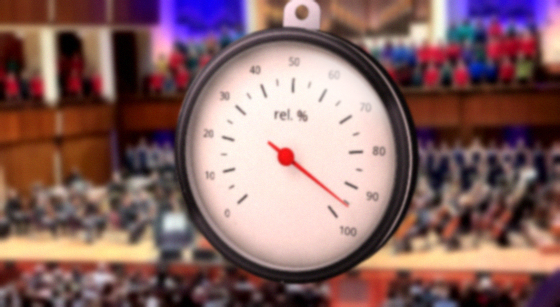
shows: 95 %
